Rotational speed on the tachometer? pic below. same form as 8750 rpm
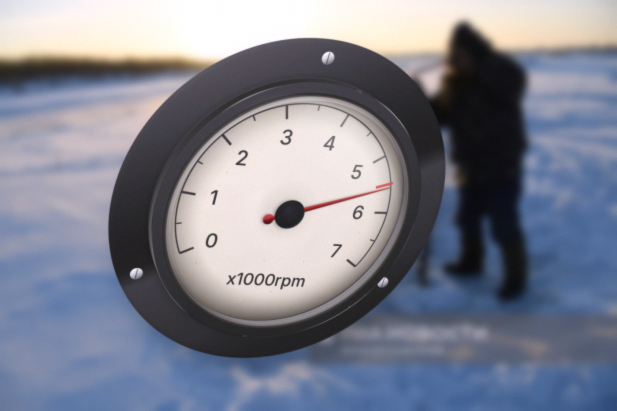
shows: 5500 rpm
